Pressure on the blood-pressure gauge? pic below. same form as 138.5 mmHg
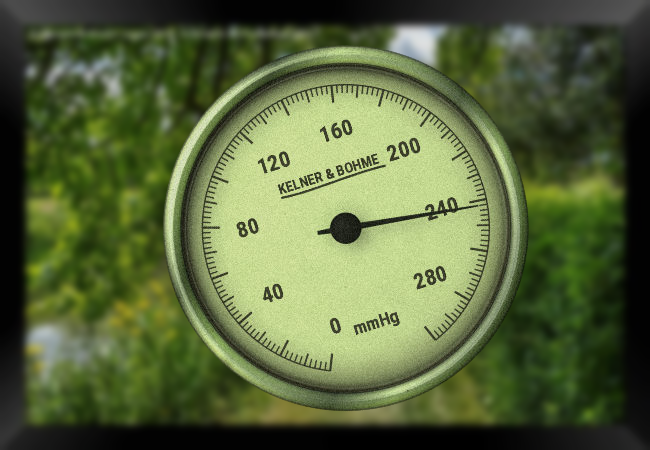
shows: 242 mmHg
